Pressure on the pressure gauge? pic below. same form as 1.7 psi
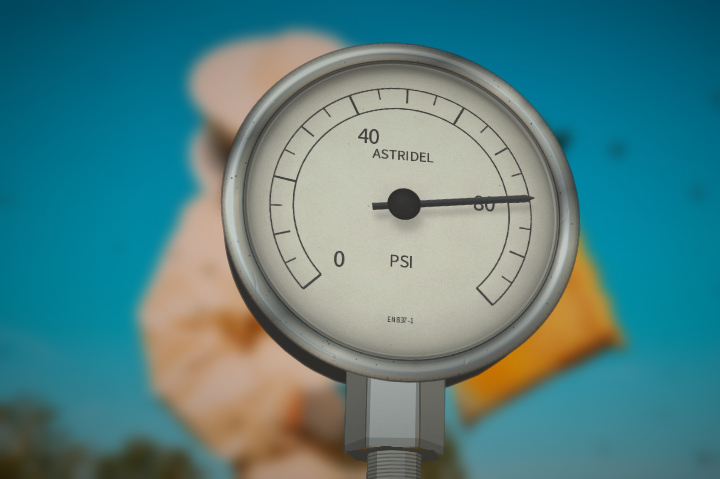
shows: 80 psi
